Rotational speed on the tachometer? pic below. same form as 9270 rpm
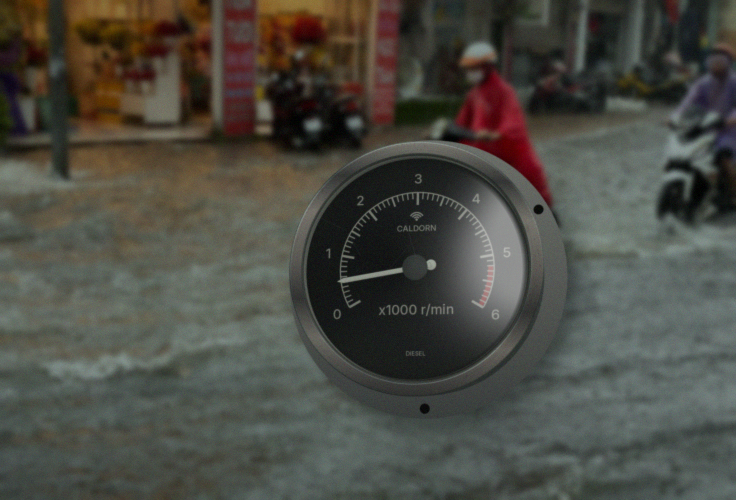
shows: 500 rpm
